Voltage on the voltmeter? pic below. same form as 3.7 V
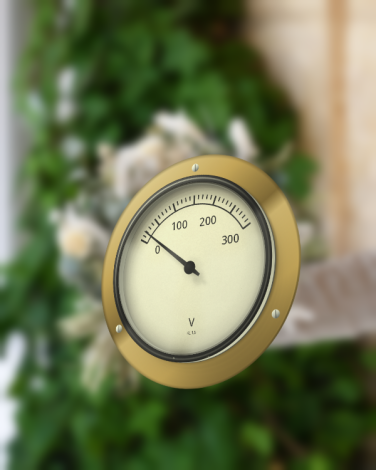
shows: 20 V
